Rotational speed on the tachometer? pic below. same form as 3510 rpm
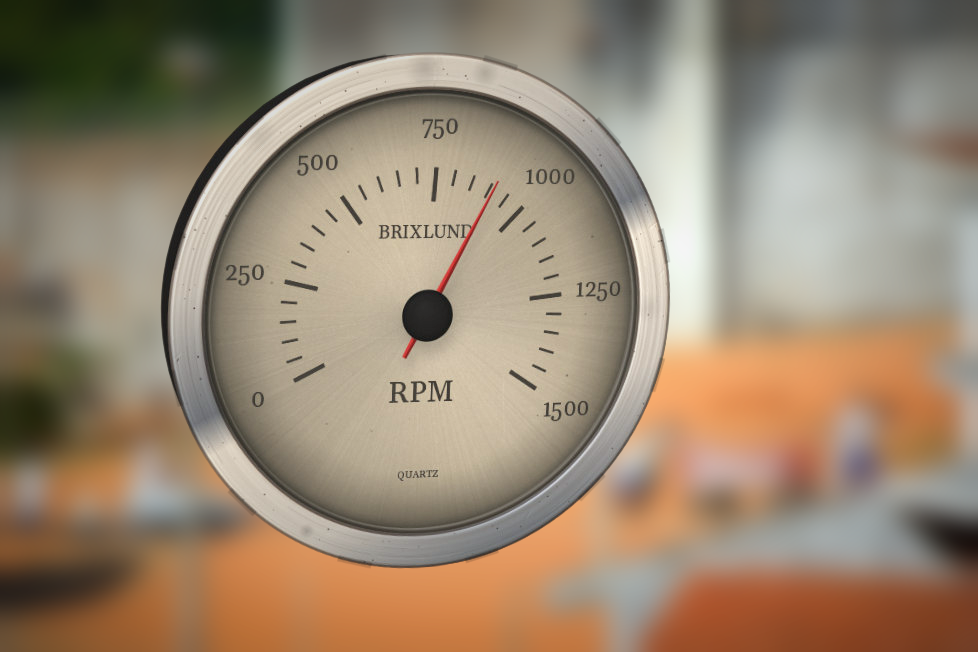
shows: 900 rpm
